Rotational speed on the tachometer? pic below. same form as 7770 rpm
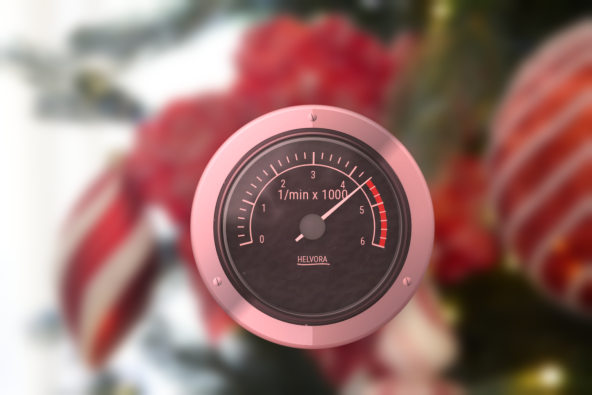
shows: 4400 rpm
